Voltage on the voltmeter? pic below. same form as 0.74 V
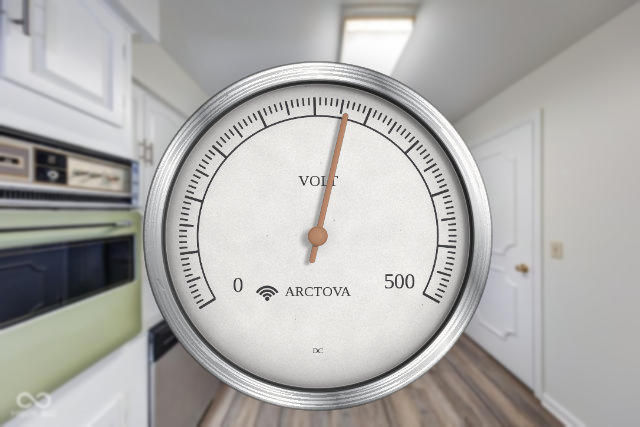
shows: 280 V
